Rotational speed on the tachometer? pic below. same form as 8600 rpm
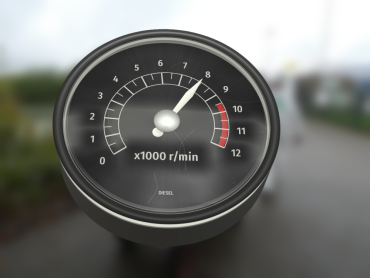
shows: 8000 rpm
